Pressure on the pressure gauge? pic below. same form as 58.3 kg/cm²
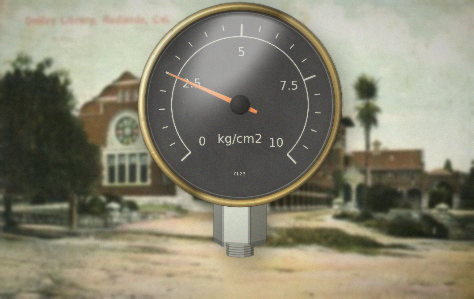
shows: 2.5 kg/cm²
